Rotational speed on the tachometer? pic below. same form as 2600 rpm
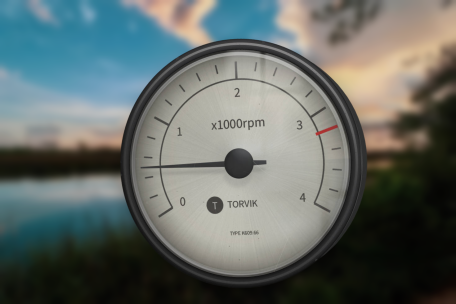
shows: 500 rpm
